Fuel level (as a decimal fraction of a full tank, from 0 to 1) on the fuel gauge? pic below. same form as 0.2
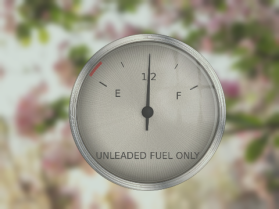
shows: 0.5
